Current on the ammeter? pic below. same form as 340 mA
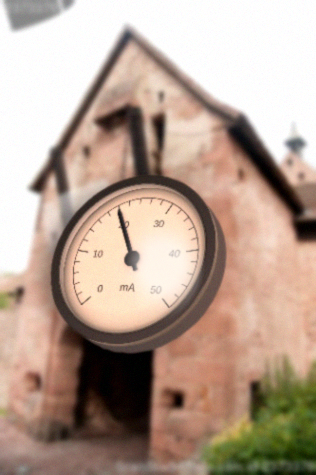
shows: 20 mA
